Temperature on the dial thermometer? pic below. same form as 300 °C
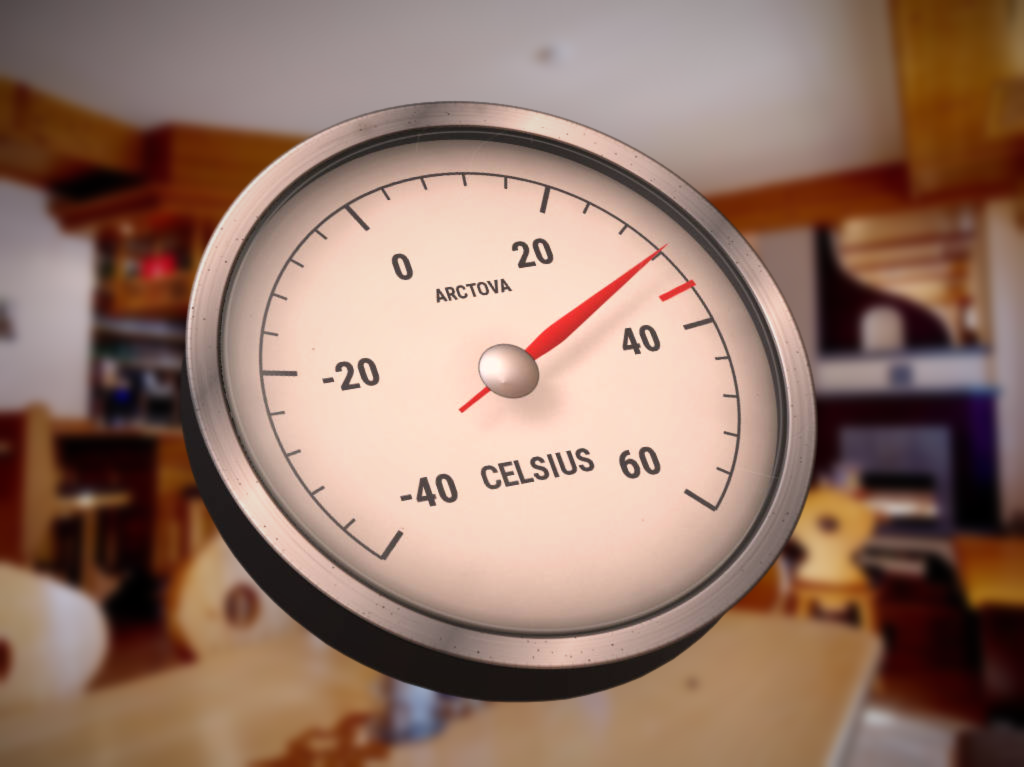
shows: 32 °C
